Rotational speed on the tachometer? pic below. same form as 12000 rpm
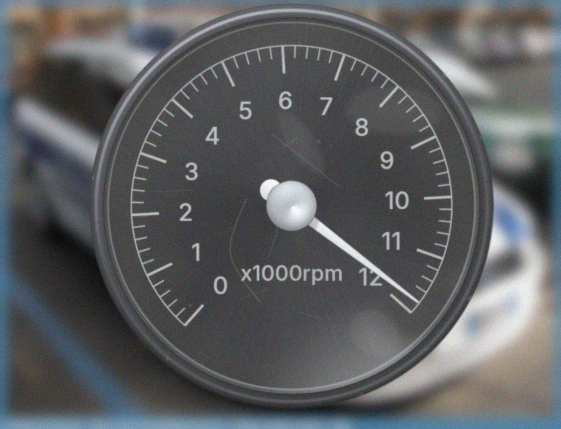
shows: 11800 rpm
